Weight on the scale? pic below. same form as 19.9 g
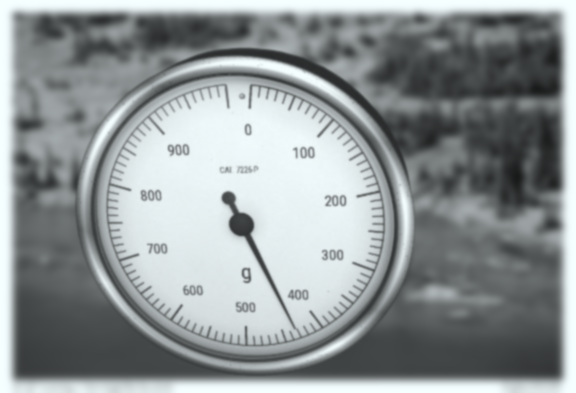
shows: 430 g
